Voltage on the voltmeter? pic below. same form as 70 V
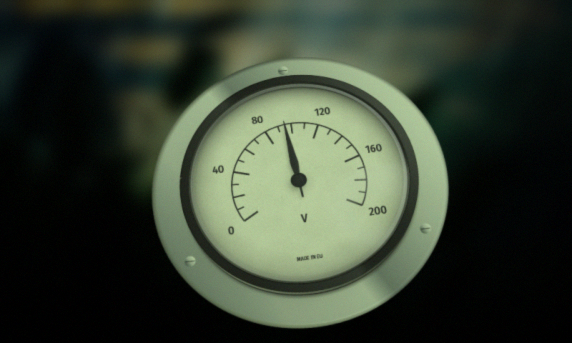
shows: 95 V
